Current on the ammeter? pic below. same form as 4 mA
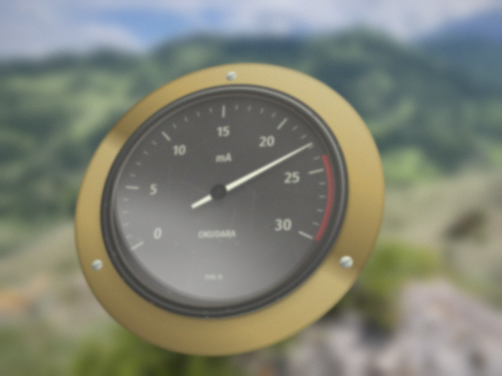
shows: 23 mA
